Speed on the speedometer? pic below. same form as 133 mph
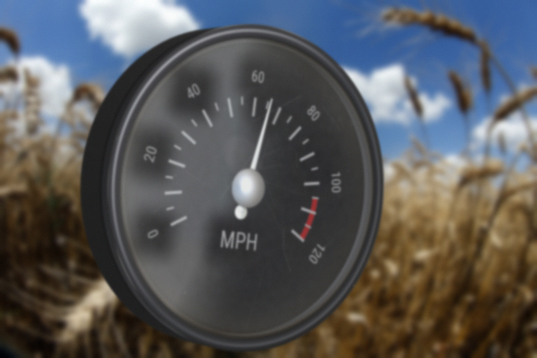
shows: 65 mph
